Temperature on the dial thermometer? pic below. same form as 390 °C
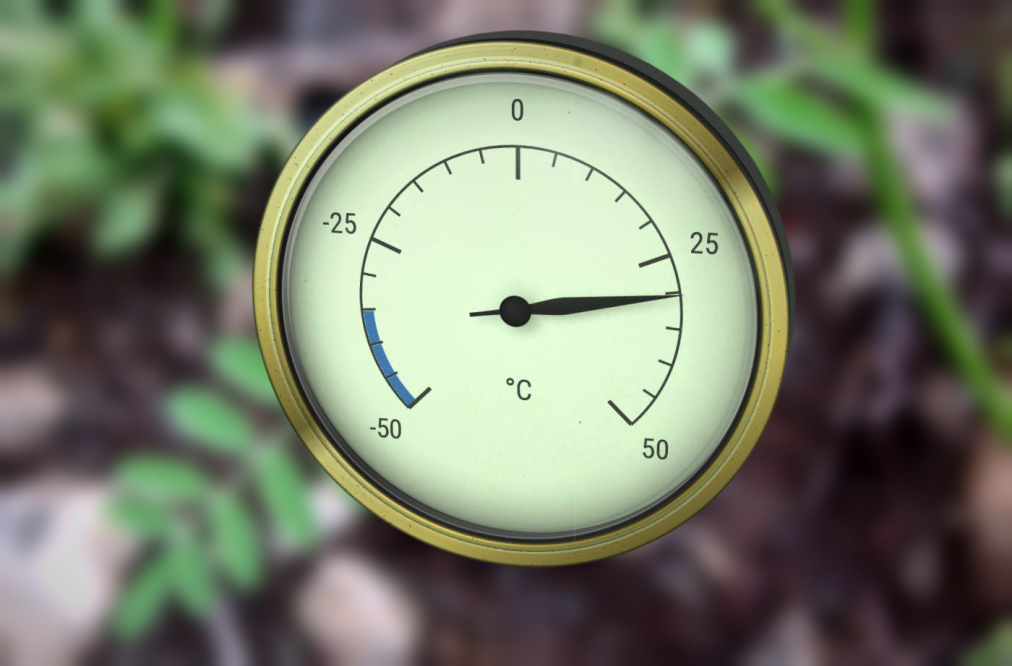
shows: 30 °C
